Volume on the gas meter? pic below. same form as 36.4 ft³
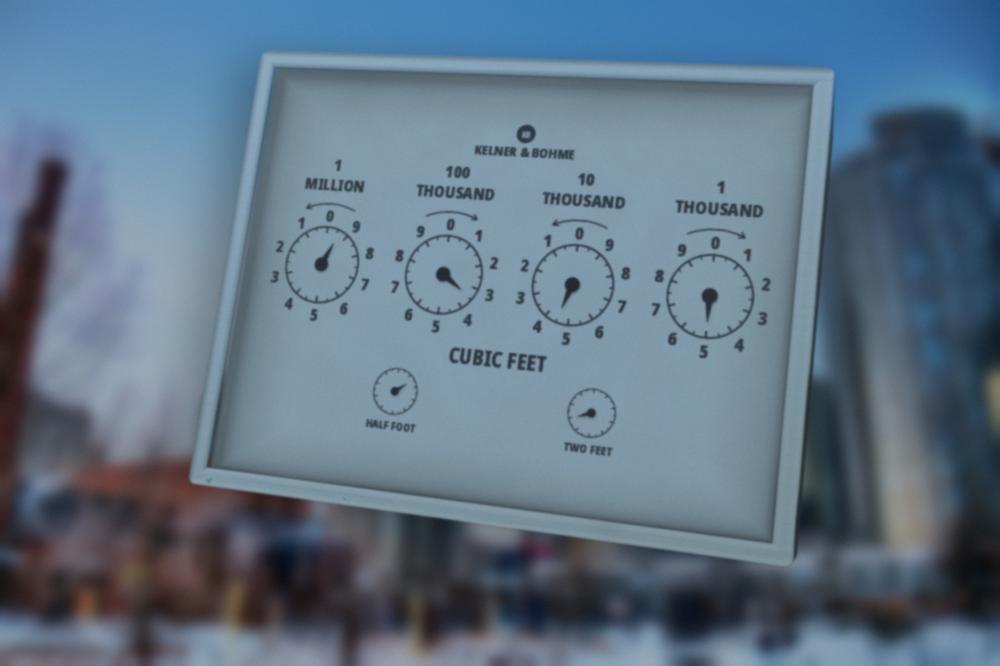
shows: 934500 ft³
